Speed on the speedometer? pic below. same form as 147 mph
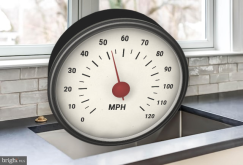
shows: 52.5 mph
